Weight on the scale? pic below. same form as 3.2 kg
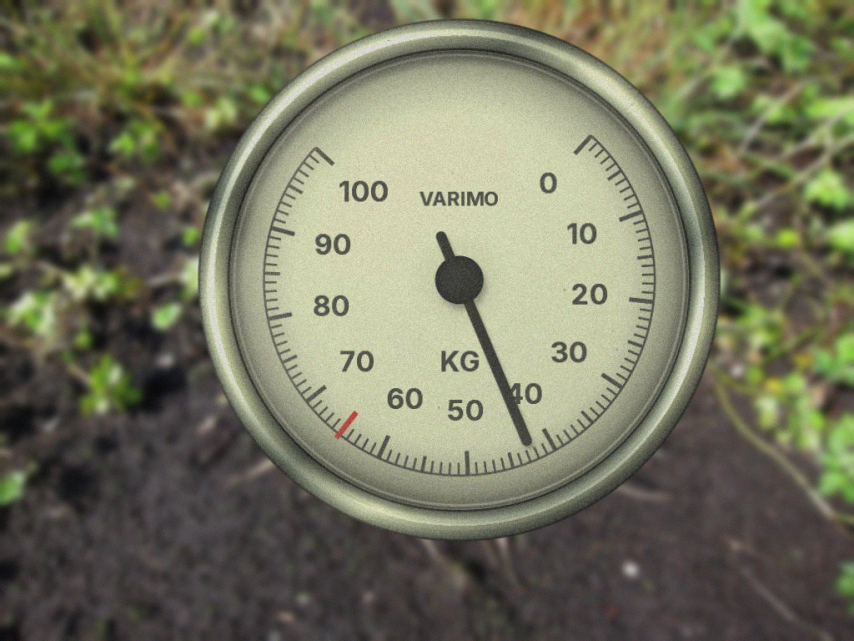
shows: 42.5 kg
